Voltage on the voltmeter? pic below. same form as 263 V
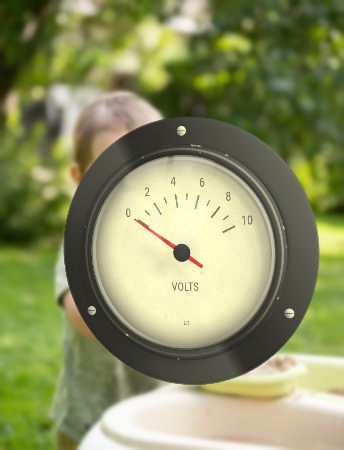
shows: 0 V
